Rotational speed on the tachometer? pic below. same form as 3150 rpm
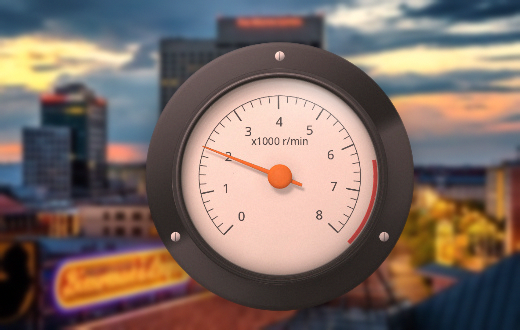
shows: 2000 rpm
